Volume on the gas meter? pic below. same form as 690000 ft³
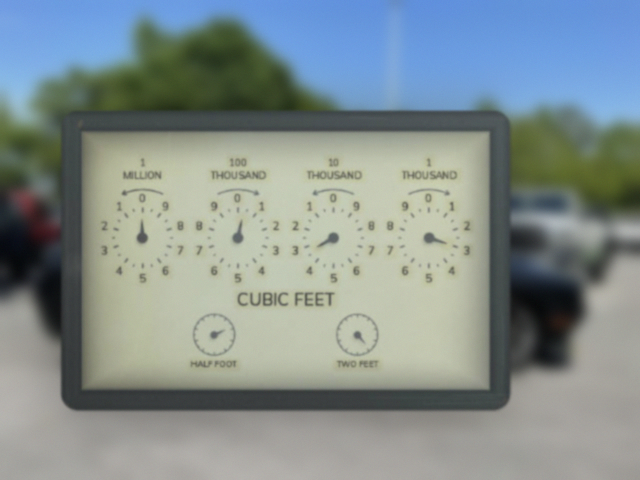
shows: 3300 ft³
